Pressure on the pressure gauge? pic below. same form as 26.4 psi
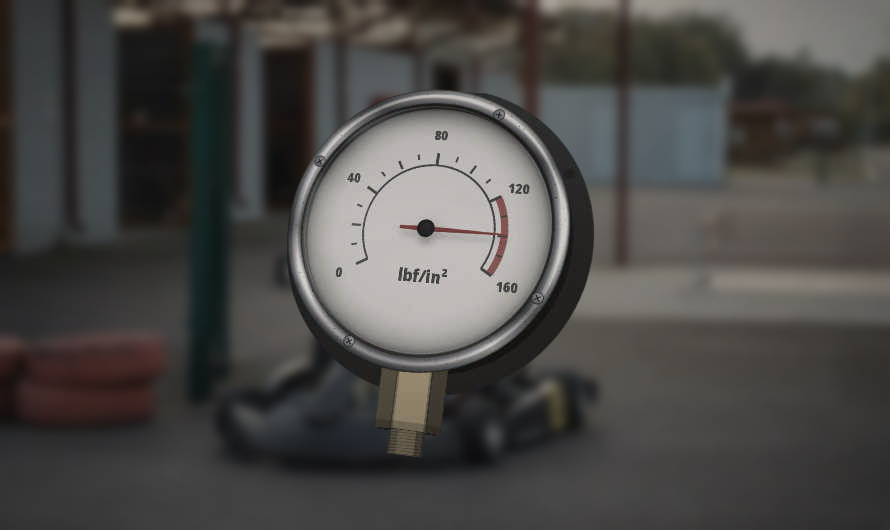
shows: 140 psi
